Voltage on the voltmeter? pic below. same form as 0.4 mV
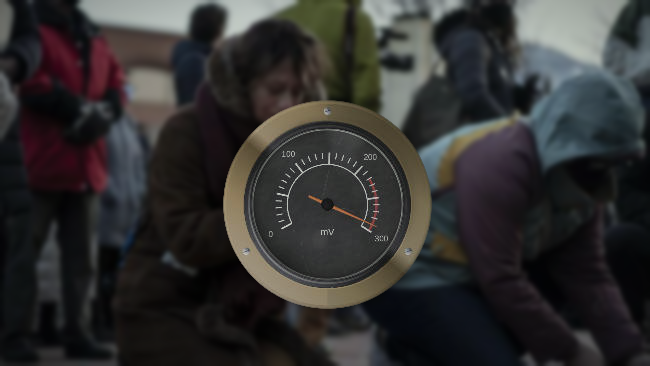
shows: 290 mV
